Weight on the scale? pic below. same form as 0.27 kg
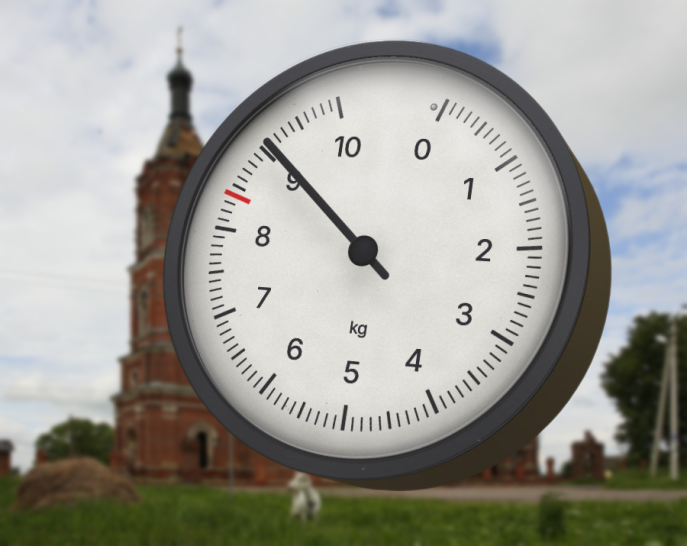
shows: 9.1 kg
